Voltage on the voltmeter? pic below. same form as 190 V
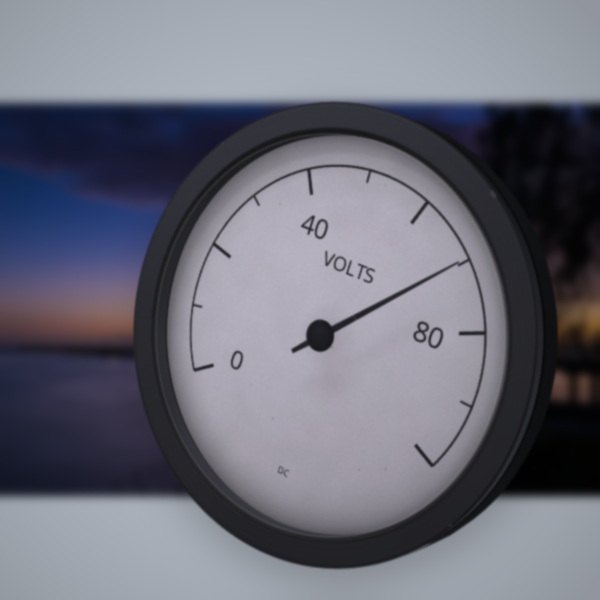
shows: 70 V
